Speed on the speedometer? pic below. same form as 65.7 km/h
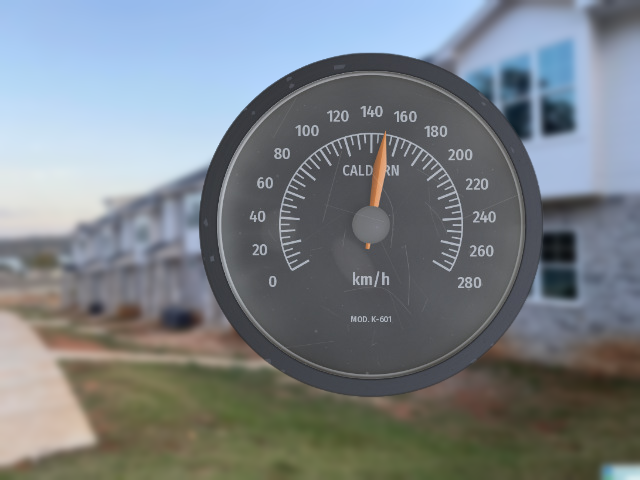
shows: 150 km/h
